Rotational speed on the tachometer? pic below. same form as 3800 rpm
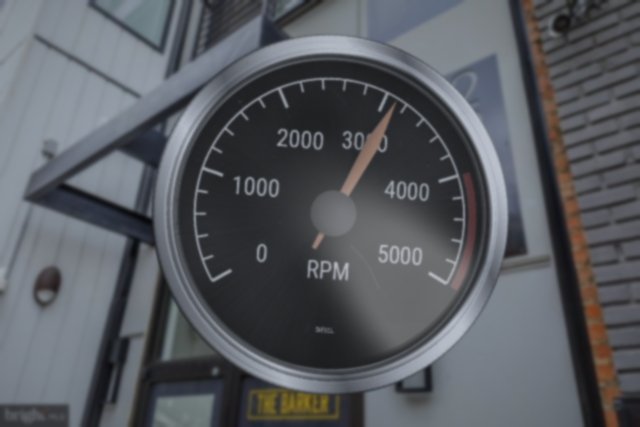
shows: 3100 rpm
